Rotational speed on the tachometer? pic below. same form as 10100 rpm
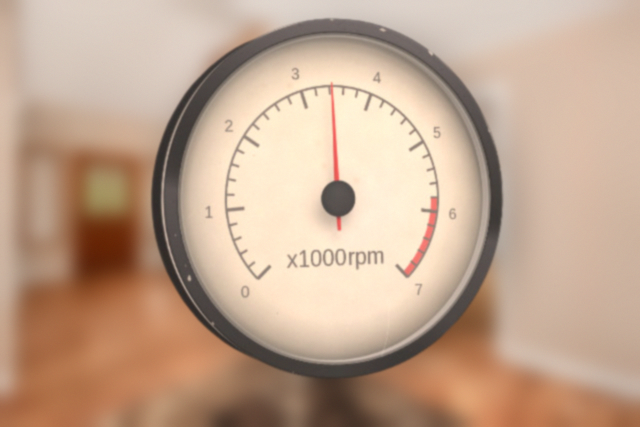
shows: 3400 rpm
